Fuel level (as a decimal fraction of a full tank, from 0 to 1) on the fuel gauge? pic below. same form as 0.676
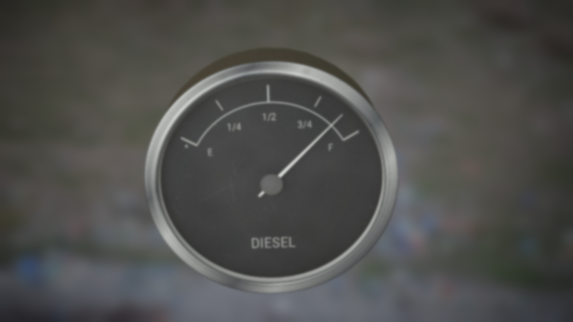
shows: 0.875
